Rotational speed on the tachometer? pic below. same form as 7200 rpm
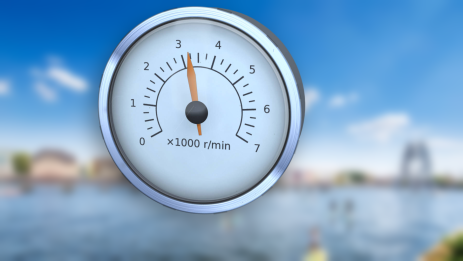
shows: 3250 rpm
